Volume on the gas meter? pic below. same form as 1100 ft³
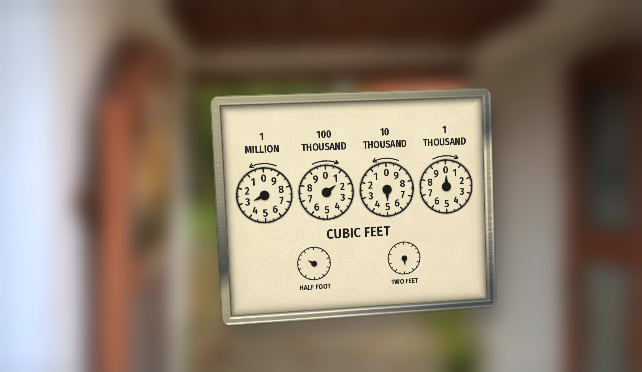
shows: 315000 ft³
